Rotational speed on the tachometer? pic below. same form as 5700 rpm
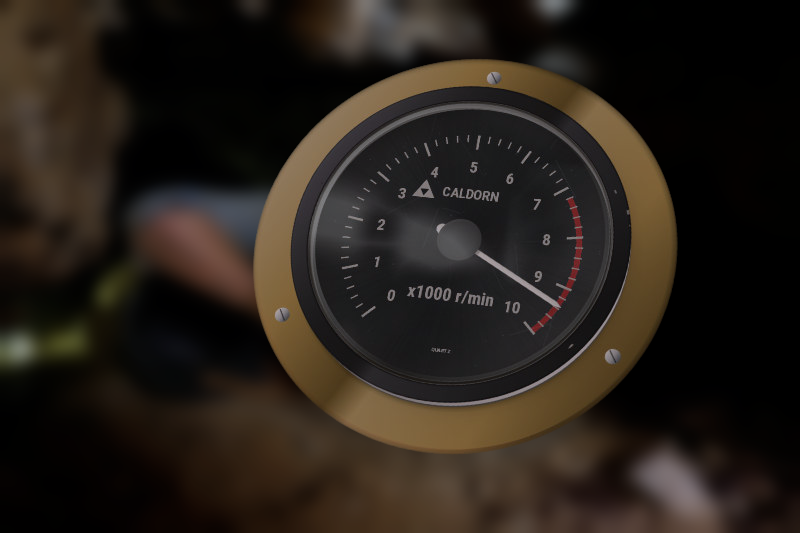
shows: 9400 rpm
